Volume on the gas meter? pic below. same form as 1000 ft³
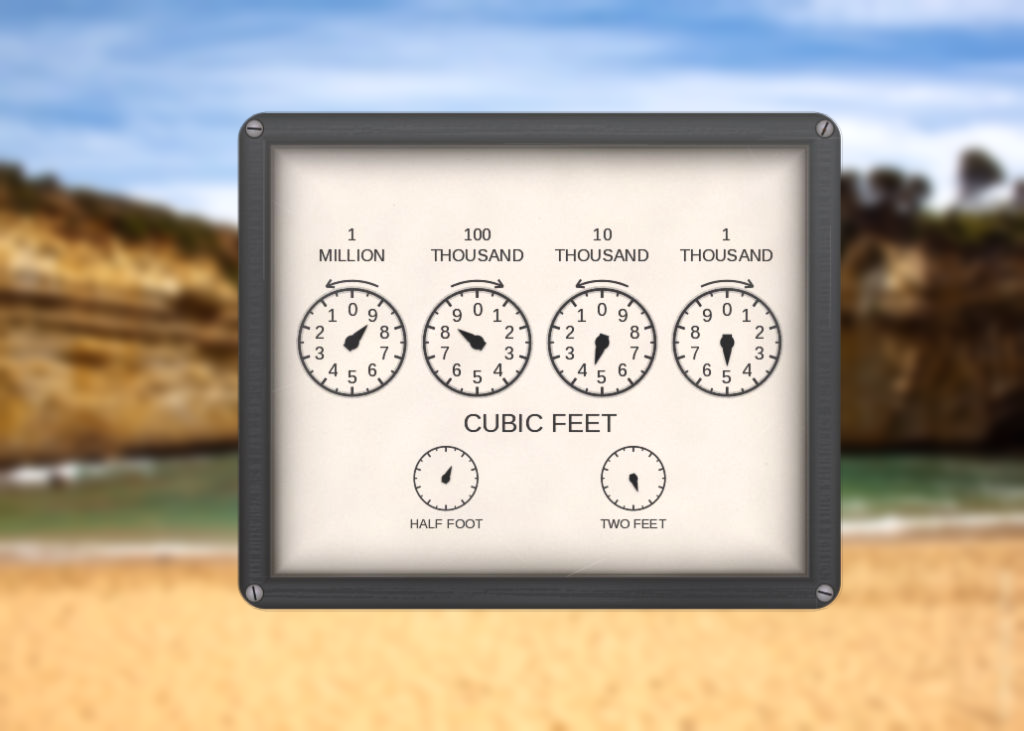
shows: 884500 ft³
